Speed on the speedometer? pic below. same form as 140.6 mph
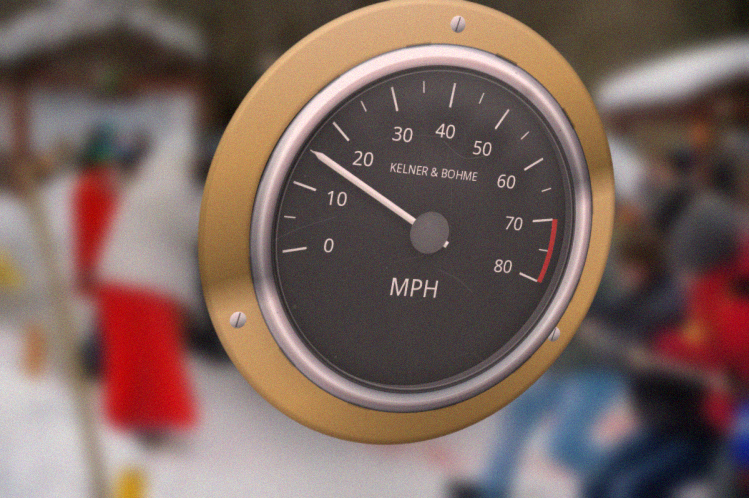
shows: 15 mph
